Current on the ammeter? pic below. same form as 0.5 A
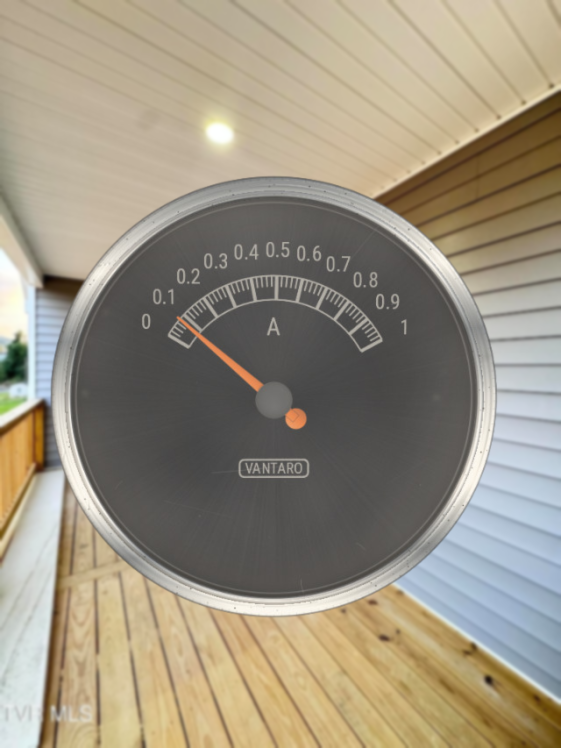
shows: 0.08 A
